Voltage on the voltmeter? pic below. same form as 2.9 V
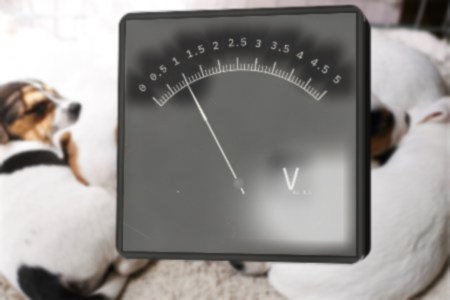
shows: 1 V
